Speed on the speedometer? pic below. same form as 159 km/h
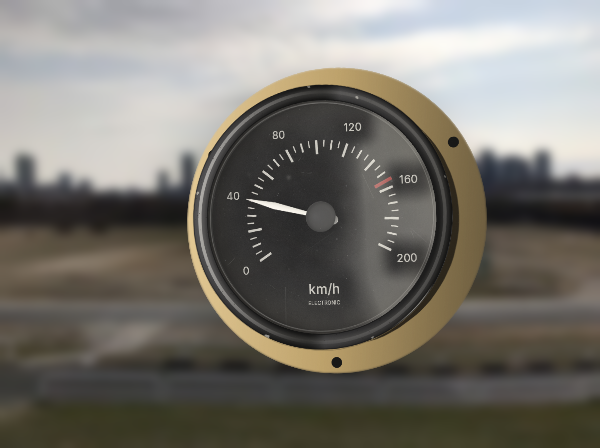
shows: 40 km/h
